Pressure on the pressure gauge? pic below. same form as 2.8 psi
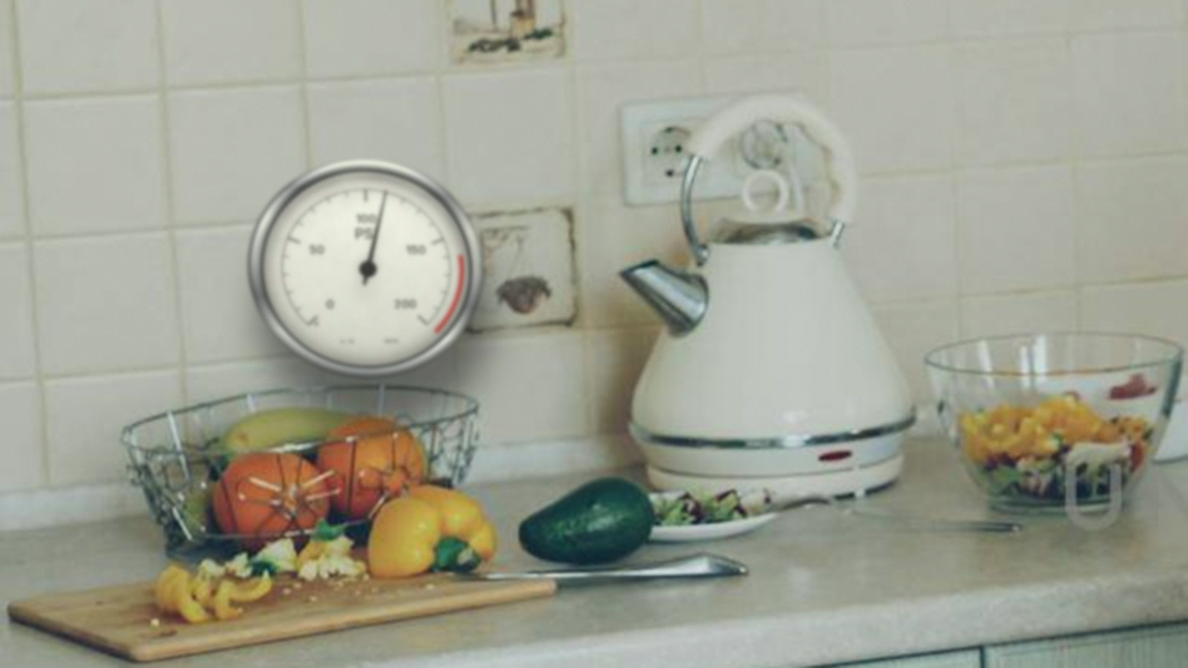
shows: 110 psi
